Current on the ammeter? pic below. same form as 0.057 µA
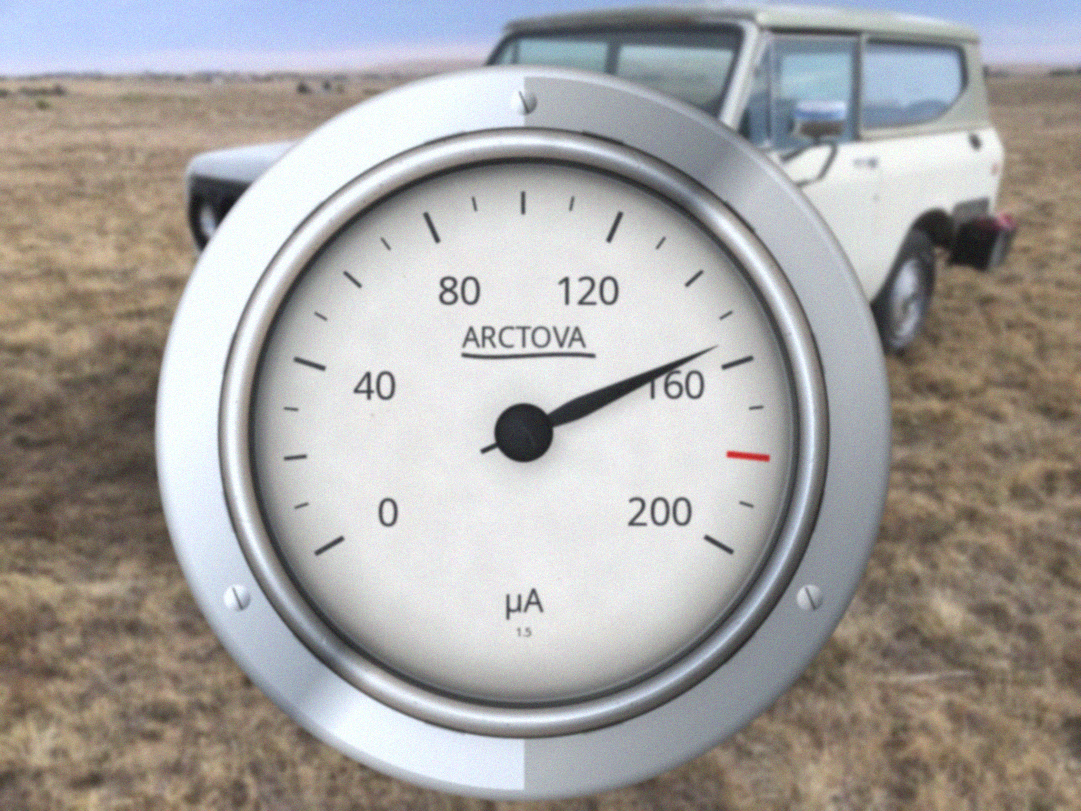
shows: 155 µA
